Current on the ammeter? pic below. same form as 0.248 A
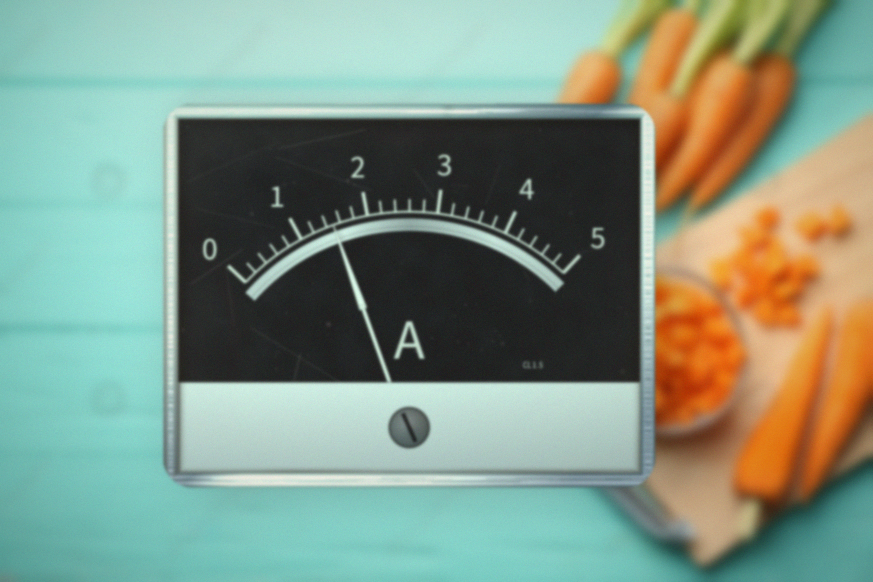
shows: 1.5 A
